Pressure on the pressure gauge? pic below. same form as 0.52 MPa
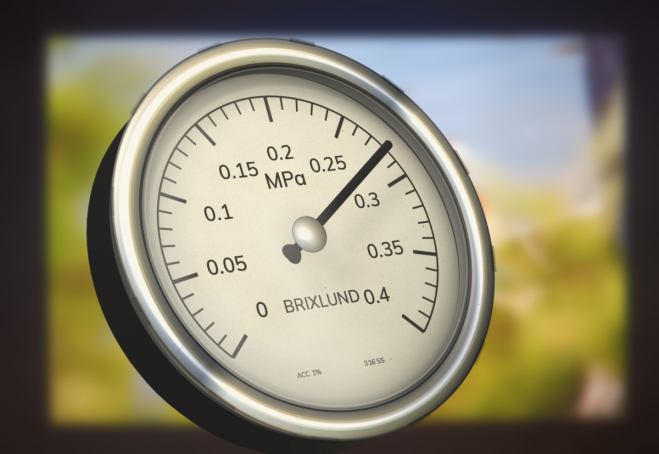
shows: 0.28 MPa
